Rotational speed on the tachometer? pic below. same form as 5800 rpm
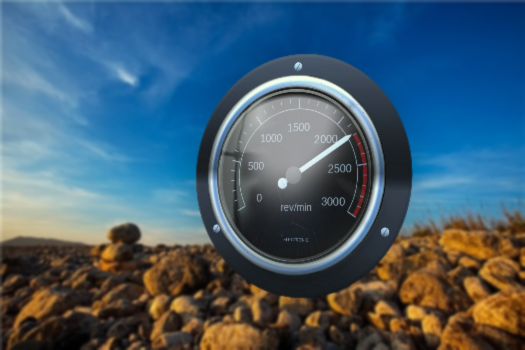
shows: 2200 rpm
